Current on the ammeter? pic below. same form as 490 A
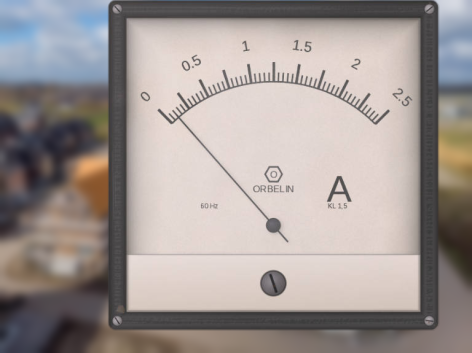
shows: 0.1 A
